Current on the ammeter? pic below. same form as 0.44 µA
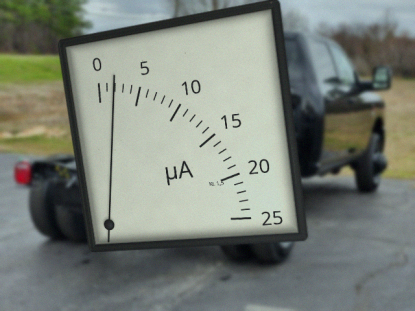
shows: 2 µA
